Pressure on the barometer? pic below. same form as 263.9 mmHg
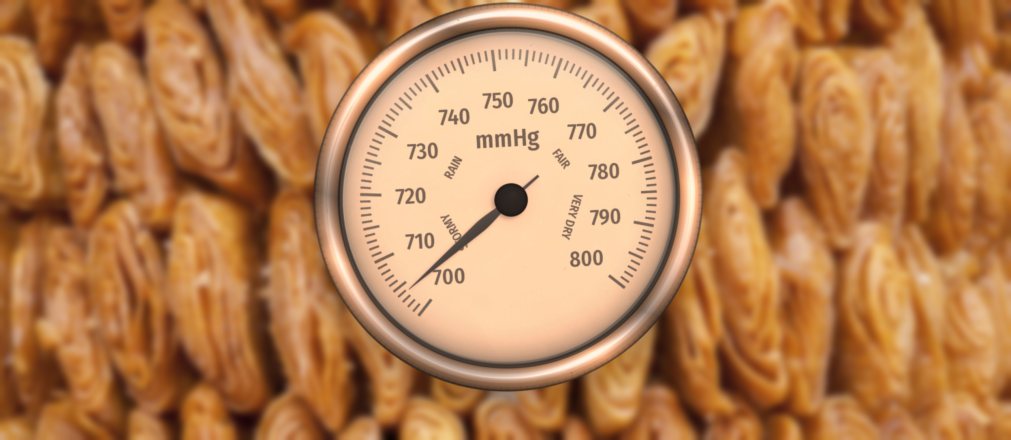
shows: 704 mmHg
